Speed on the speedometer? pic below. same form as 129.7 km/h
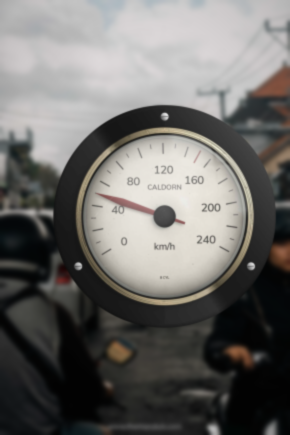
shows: 50 km/h
